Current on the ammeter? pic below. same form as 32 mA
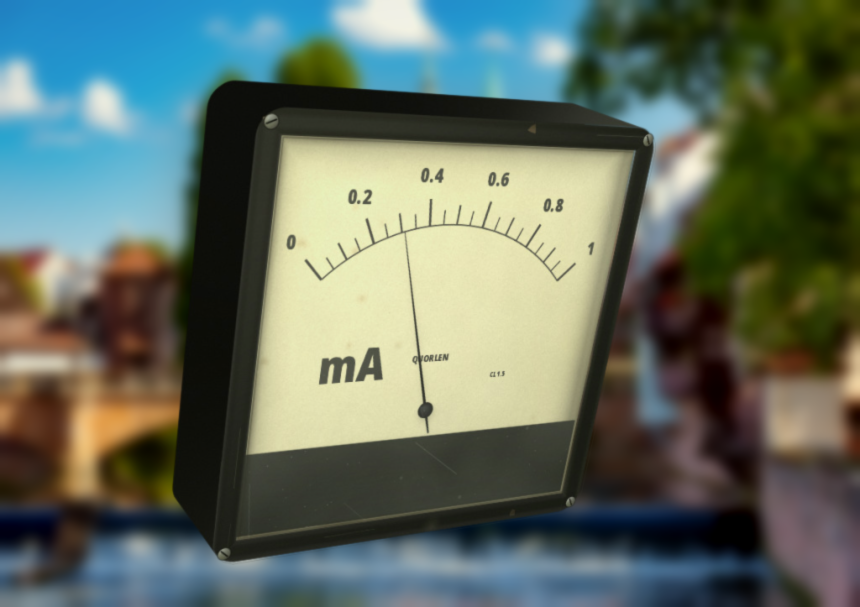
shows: 0.3 mA
